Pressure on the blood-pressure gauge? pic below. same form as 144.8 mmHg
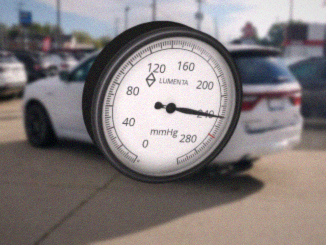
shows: 240 mmHg
